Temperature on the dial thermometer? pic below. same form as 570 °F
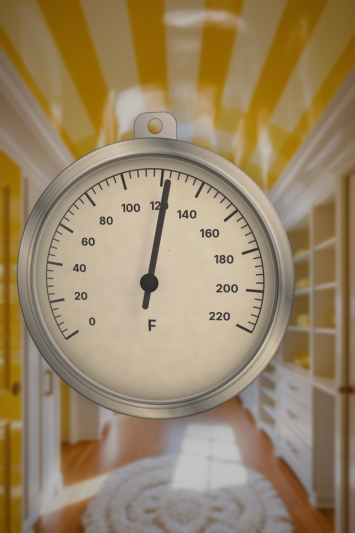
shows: 124 °F
